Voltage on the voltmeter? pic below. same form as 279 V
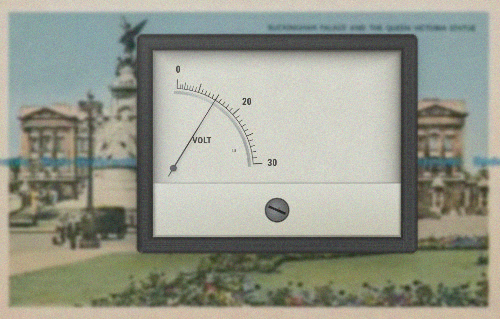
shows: 15 V
